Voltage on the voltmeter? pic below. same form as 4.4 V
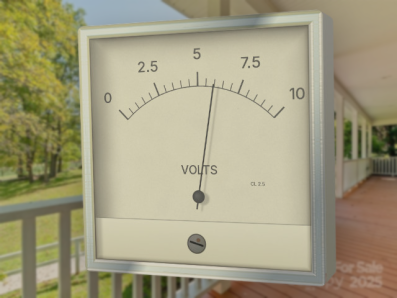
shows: 6 V
